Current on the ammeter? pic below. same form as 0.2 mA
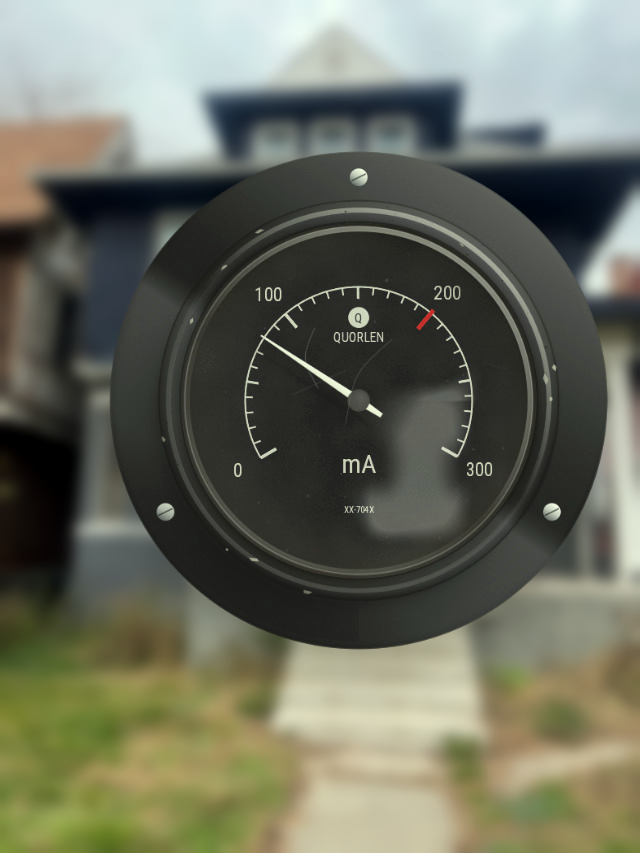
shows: 80 mA
